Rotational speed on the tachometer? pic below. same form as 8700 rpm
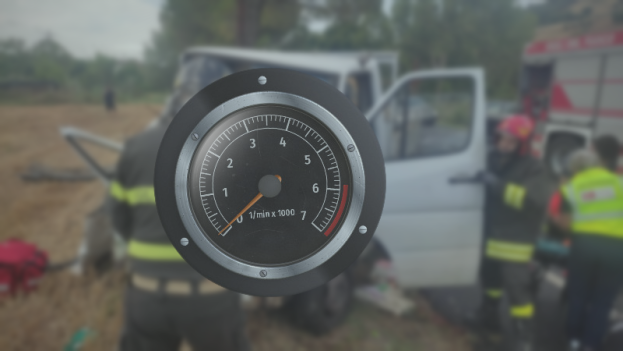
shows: 100 rpm
